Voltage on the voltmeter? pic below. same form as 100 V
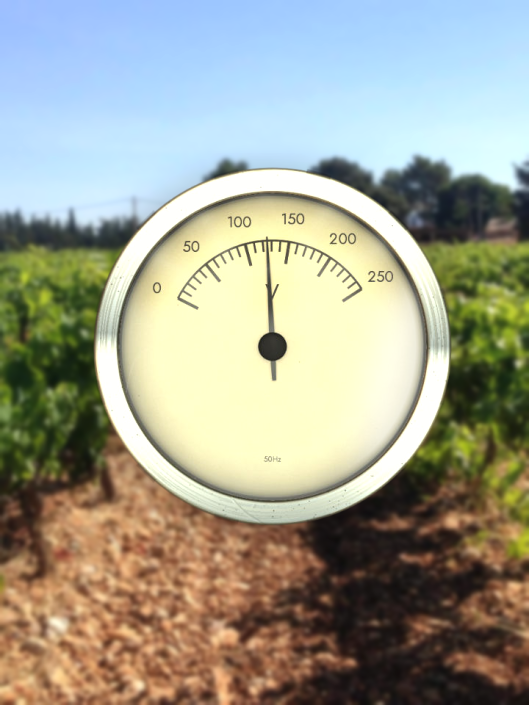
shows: 125 V
